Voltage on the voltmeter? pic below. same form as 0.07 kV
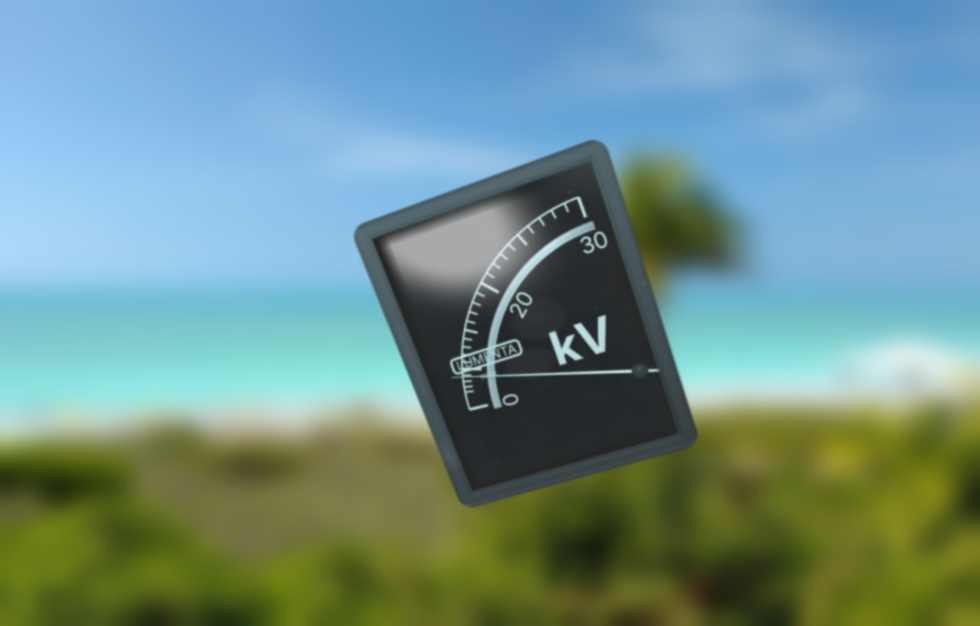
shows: 9 kV
